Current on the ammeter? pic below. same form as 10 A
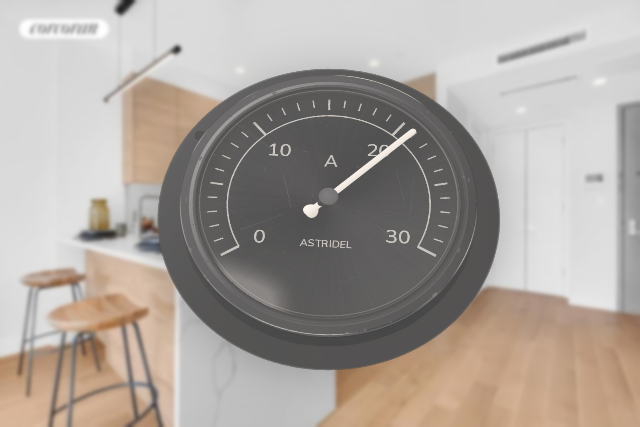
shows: 21 A
